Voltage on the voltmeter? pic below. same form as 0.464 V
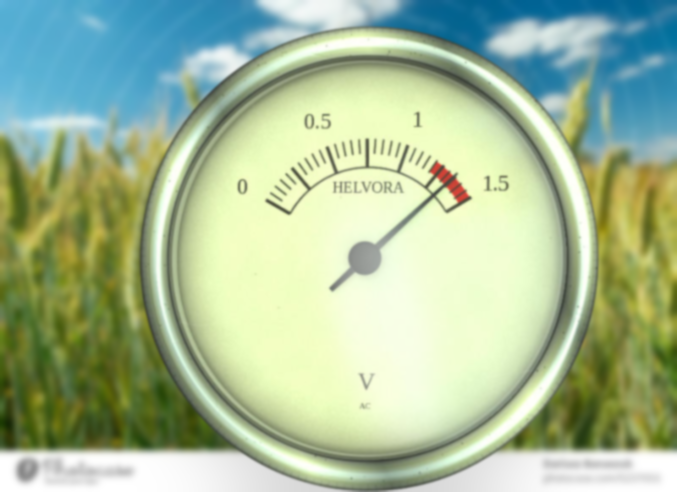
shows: 1.35 V
